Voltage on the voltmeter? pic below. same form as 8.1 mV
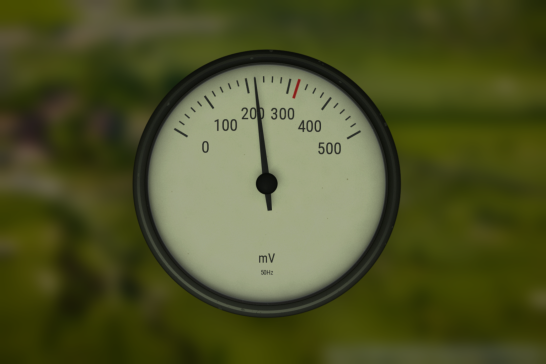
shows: 220 mV
